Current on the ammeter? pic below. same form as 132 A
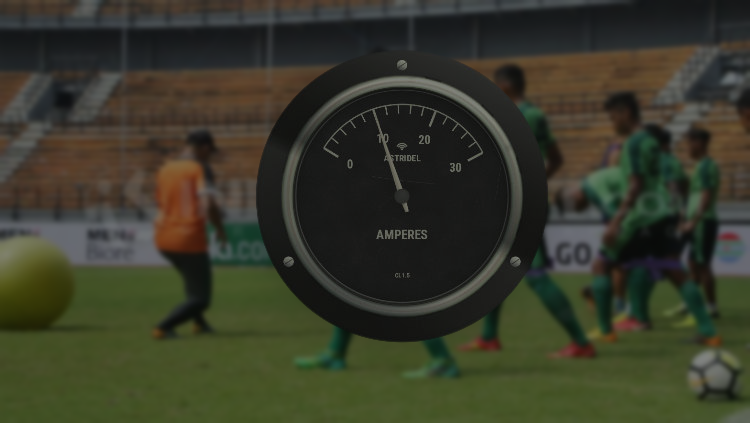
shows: 10 A
